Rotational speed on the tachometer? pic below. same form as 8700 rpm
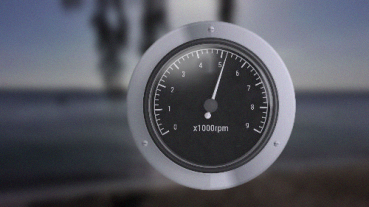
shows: 5200 rpm
